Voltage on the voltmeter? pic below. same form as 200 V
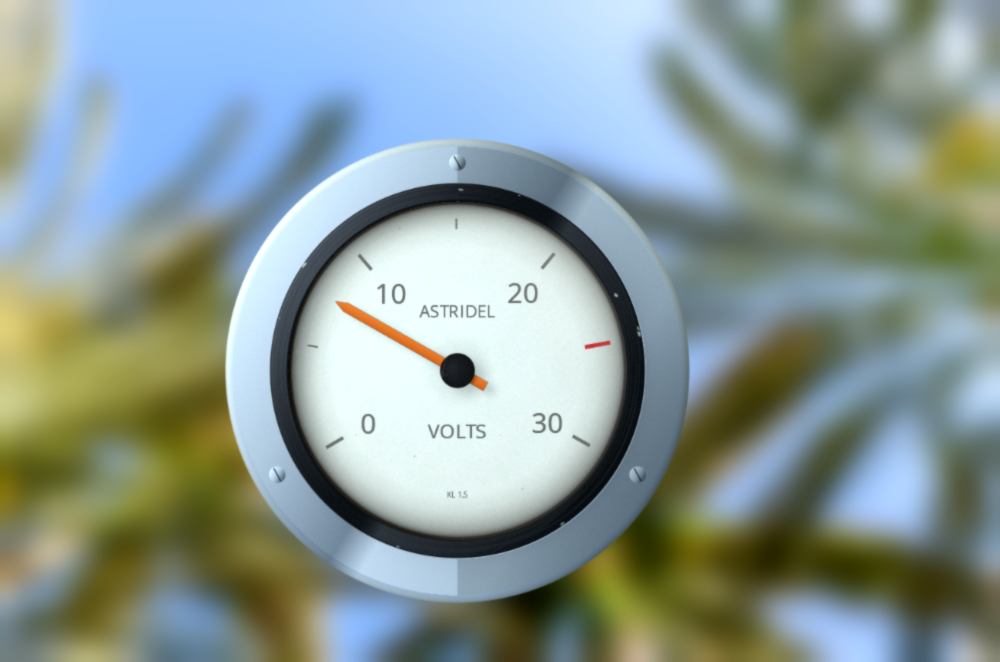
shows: 7.5 V
